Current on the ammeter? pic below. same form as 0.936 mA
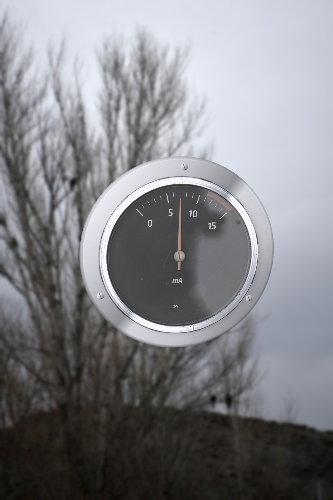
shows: 7 mA
